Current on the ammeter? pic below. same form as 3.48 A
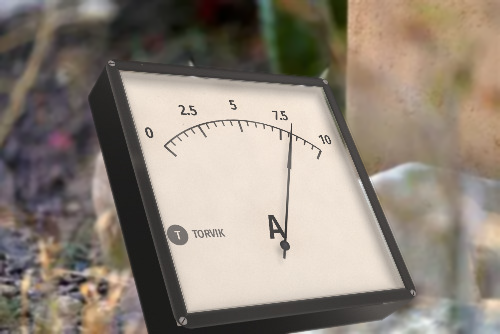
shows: 8 A
